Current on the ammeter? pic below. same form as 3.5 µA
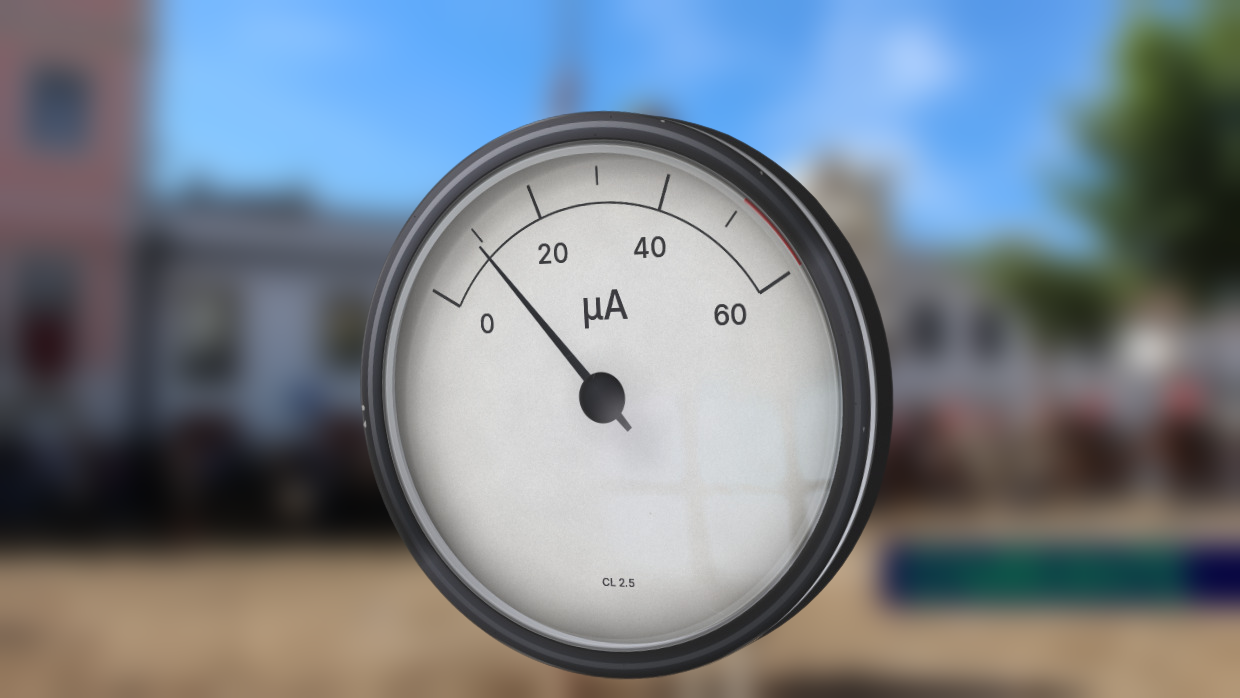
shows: 10 µA
